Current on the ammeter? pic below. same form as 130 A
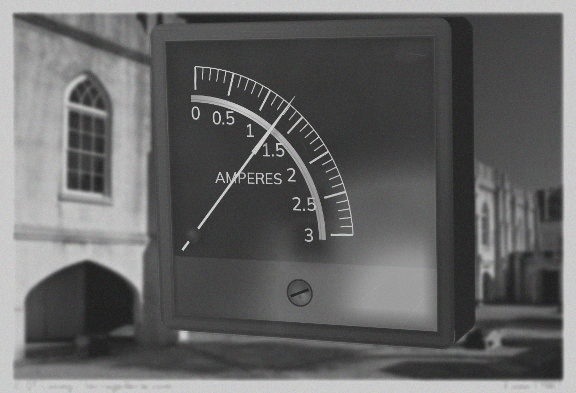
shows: 1.3 A
